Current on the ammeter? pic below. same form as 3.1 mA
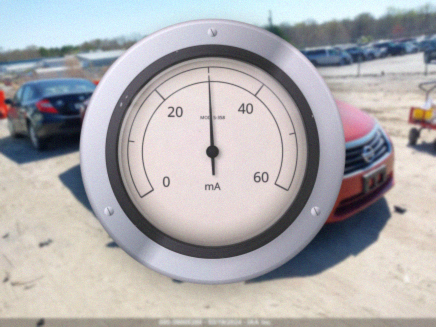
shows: 30 mA
